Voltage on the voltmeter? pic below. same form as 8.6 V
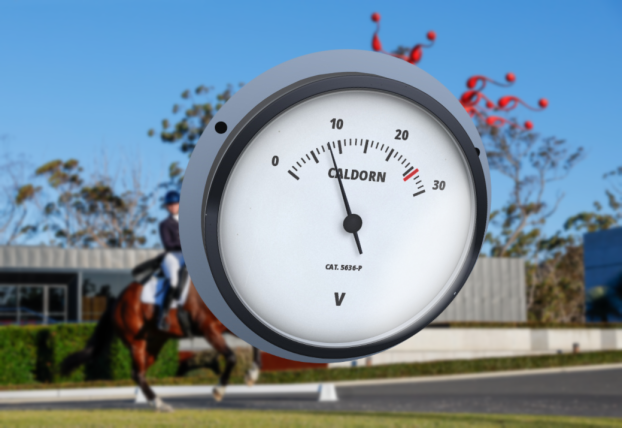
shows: 8 V
